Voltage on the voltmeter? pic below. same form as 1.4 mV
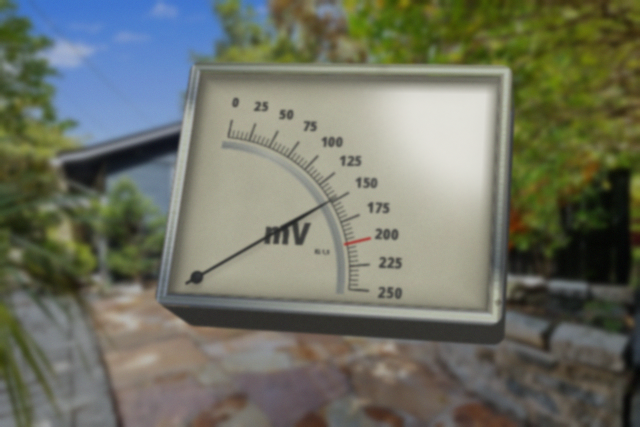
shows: 150 mV
